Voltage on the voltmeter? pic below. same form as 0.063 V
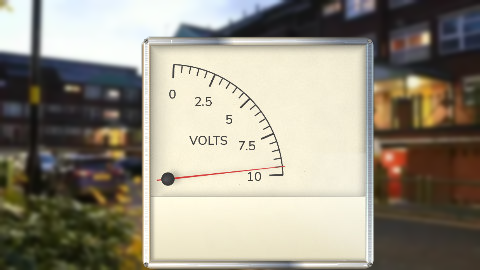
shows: 9.5 V
